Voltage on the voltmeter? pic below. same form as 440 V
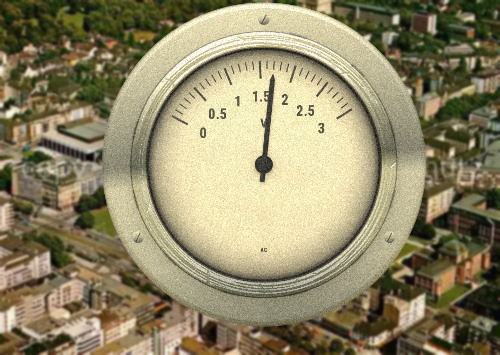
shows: 1.7 V
